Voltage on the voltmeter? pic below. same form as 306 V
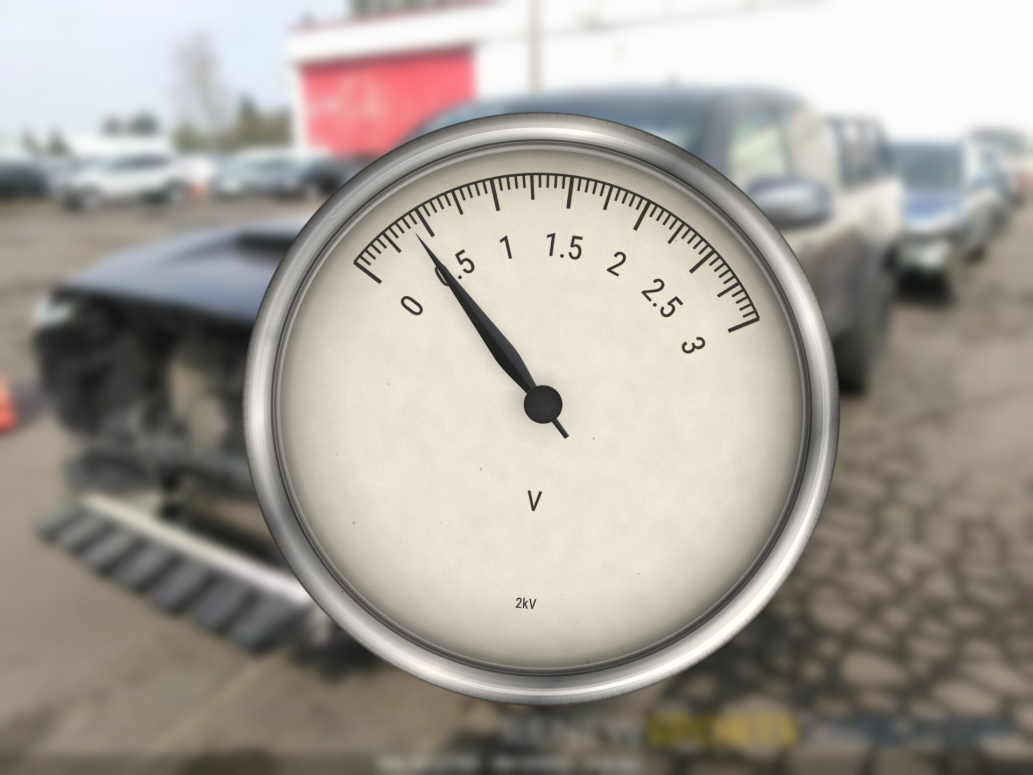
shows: 0.4 V
